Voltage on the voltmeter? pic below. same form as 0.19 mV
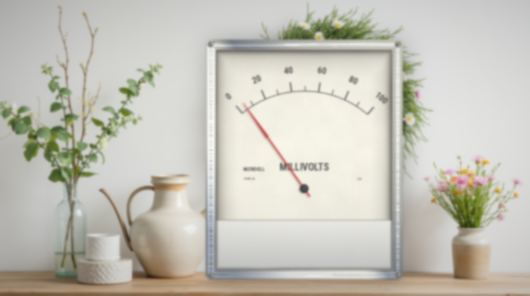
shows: 5 mV
